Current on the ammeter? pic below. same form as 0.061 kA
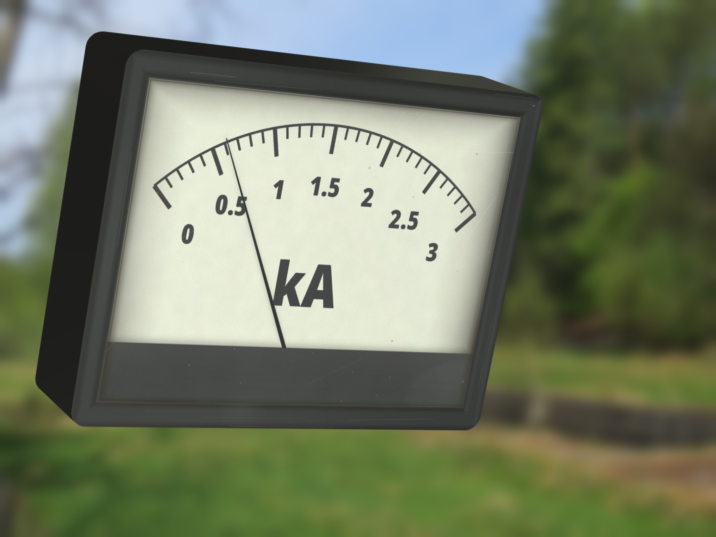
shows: 0.6 kA
